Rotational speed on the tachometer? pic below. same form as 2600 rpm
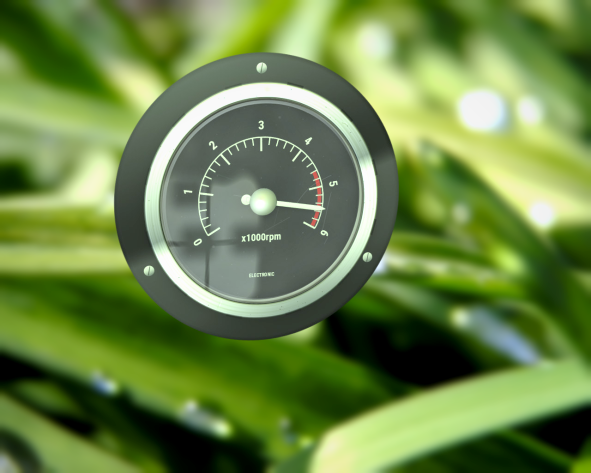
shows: 5500 rpm
